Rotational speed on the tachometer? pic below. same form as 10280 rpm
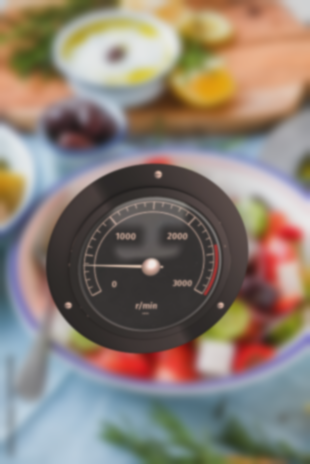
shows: 400 rpm
